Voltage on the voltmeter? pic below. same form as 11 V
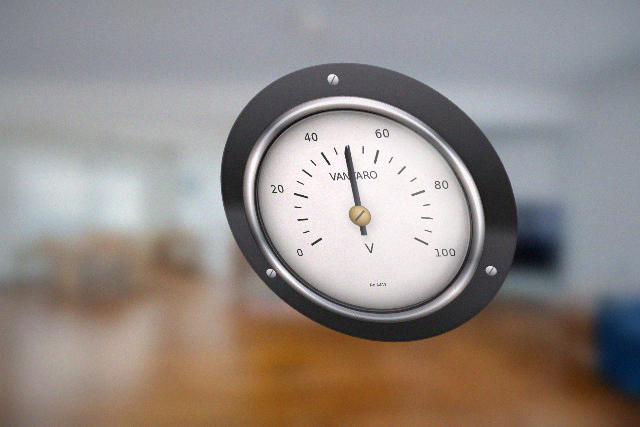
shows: 50 V
